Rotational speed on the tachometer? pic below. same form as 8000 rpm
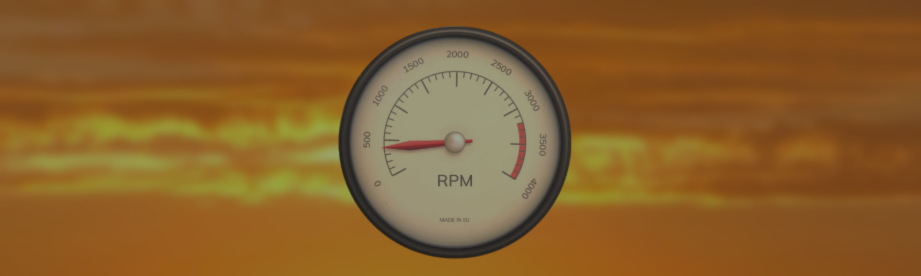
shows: 400 rpm
